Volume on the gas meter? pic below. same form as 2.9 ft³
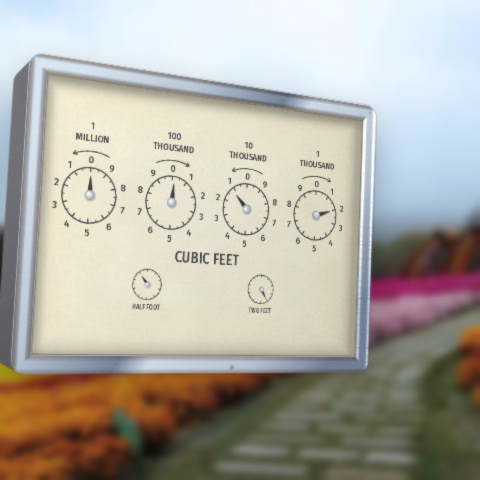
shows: 1200 ft³
